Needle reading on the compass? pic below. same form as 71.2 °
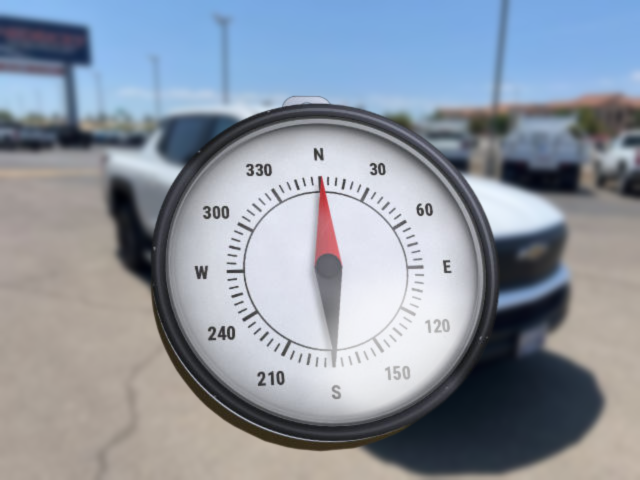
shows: 0 °
